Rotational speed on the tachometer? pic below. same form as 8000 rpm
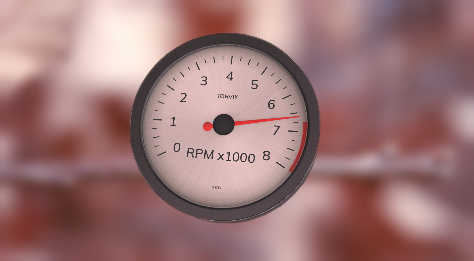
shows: 6625 rpm
